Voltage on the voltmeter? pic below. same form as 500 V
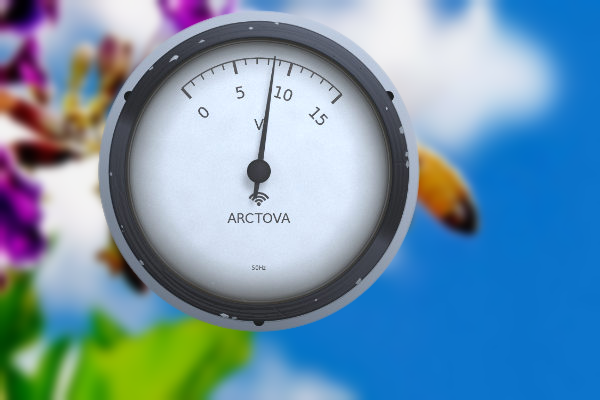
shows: 8.5 V
